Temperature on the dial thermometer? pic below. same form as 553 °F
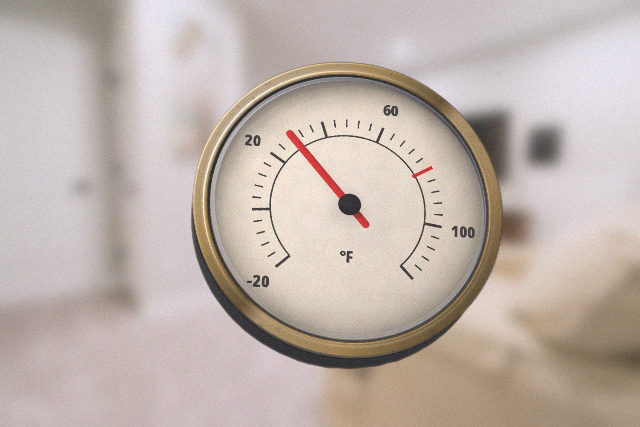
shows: 28 °F
